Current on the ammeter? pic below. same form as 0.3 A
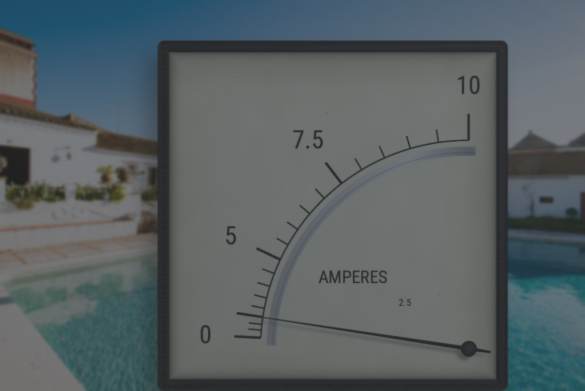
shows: 2.5 A
